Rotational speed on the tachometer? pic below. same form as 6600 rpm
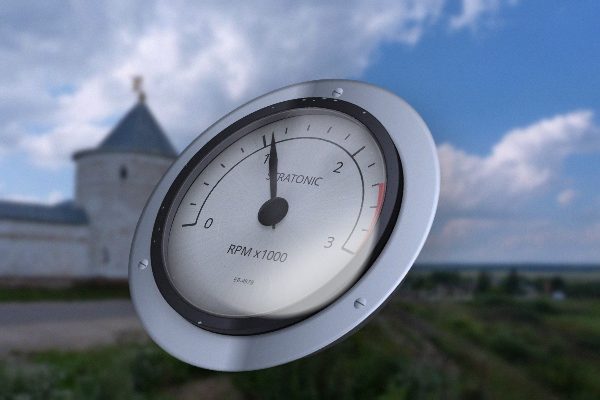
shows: 1100 rpm
